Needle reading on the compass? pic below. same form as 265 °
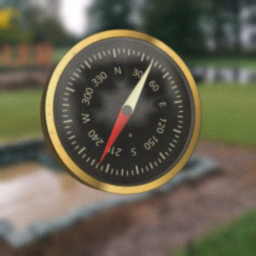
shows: 220 °
